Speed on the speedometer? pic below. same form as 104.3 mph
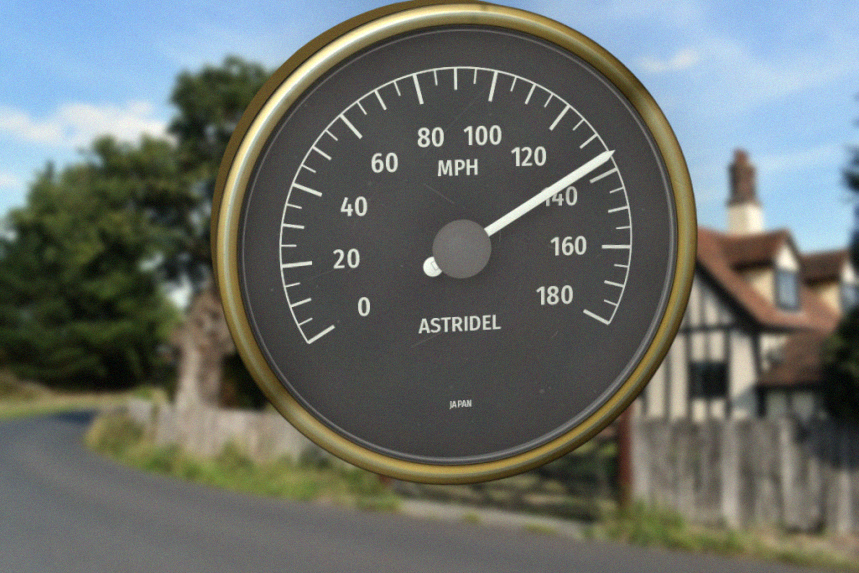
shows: 135 mph
